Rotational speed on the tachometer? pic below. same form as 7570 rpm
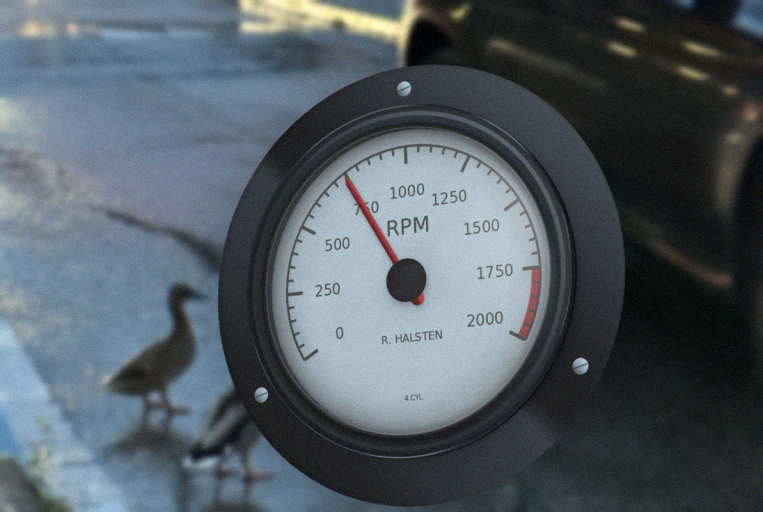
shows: 750 rpm
